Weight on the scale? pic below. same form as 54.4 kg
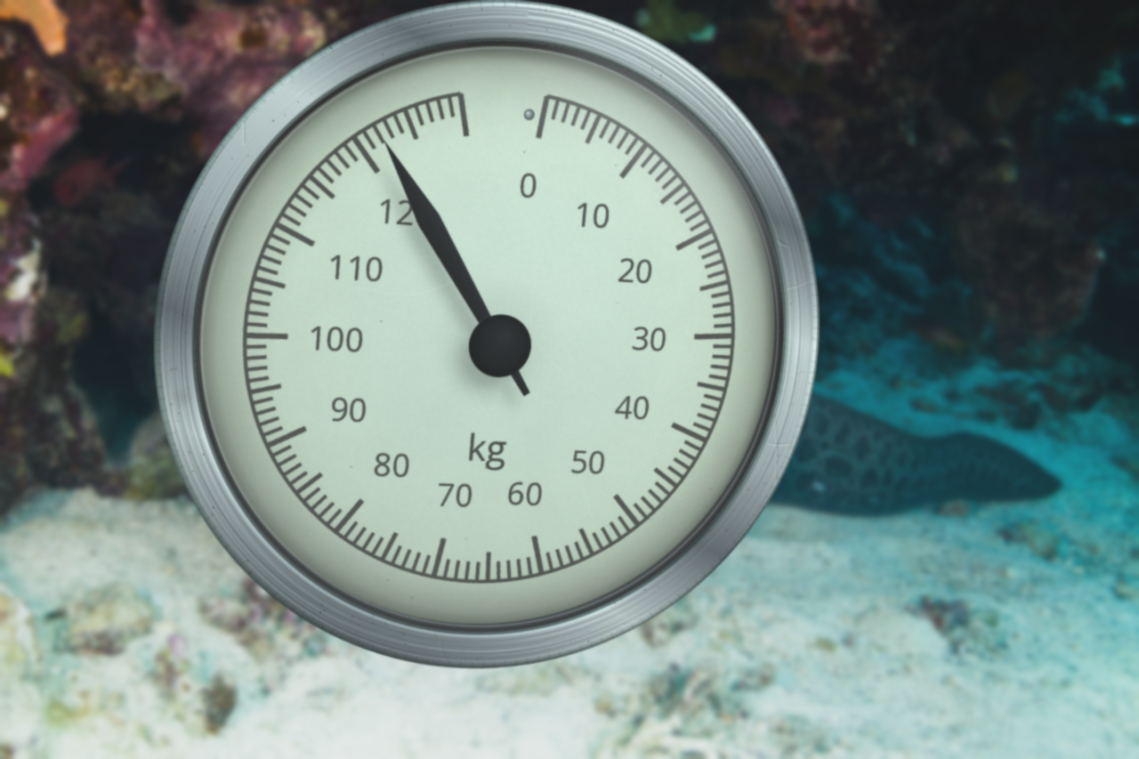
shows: 122 kg
